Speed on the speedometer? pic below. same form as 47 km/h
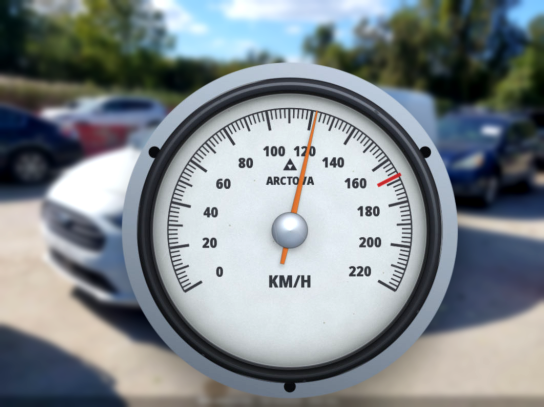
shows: 122 km/h
